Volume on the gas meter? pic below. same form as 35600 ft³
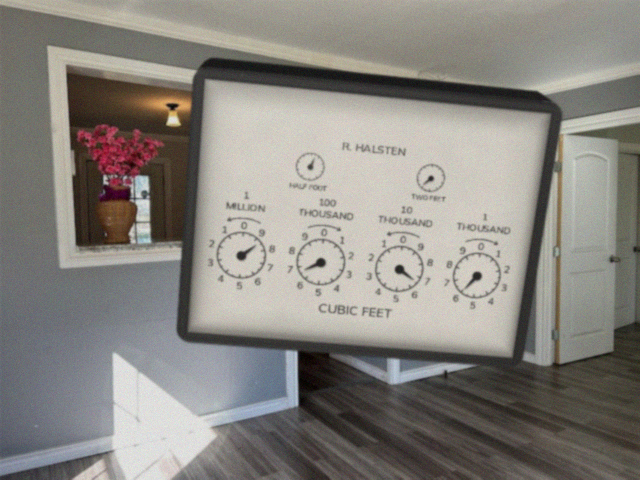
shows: 866600 ft³
